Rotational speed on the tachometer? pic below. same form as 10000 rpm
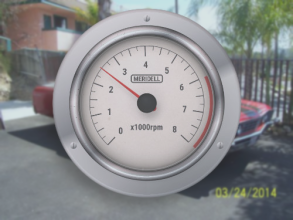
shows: 2500 rpm
